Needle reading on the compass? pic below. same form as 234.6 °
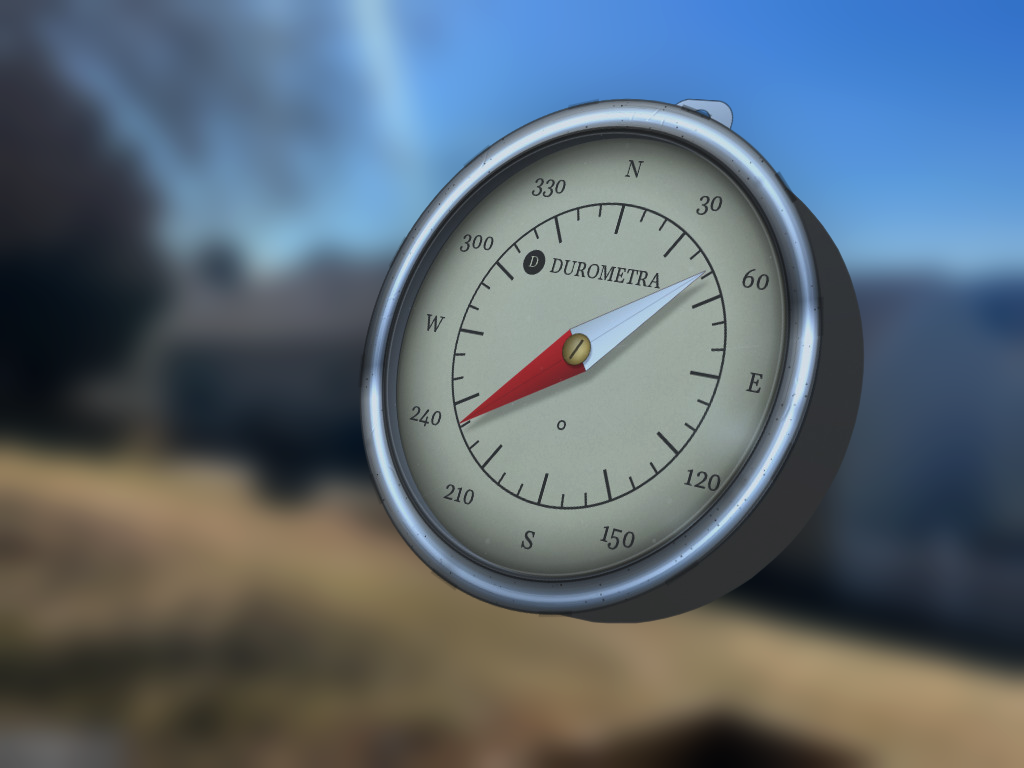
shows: 230 °
